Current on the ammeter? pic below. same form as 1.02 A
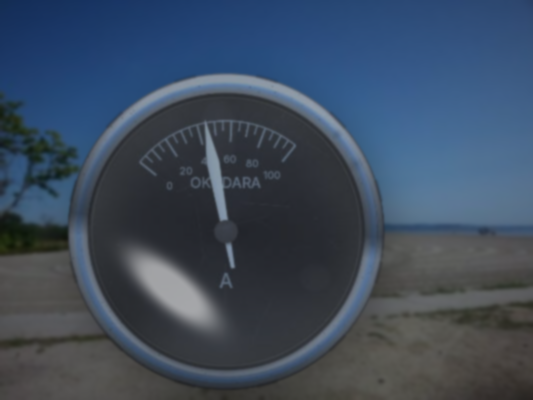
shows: 45 A
